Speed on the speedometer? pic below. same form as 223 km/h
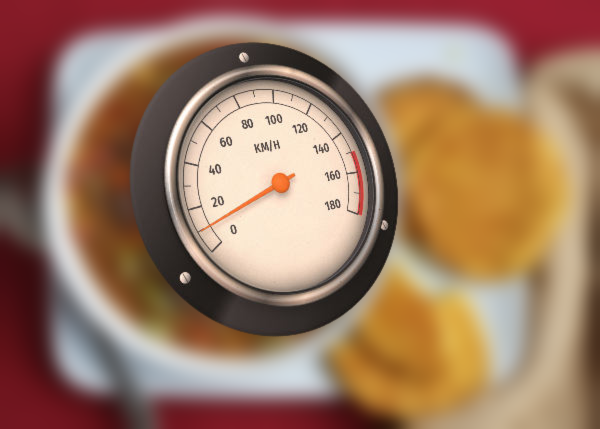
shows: 10 km/h
